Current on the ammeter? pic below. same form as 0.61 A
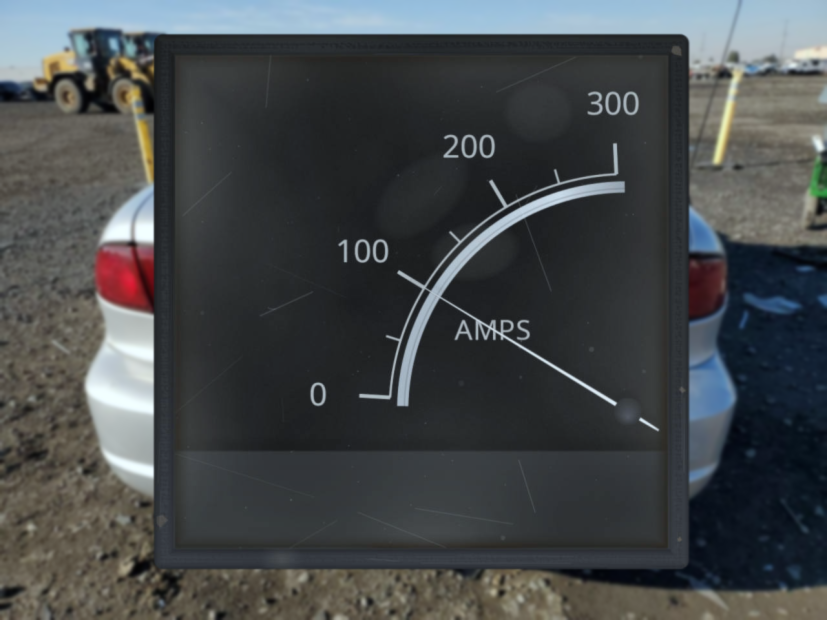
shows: 100 A
